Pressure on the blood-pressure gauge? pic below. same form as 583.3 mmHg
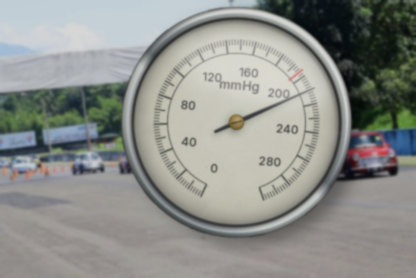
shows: 210 mmHg
